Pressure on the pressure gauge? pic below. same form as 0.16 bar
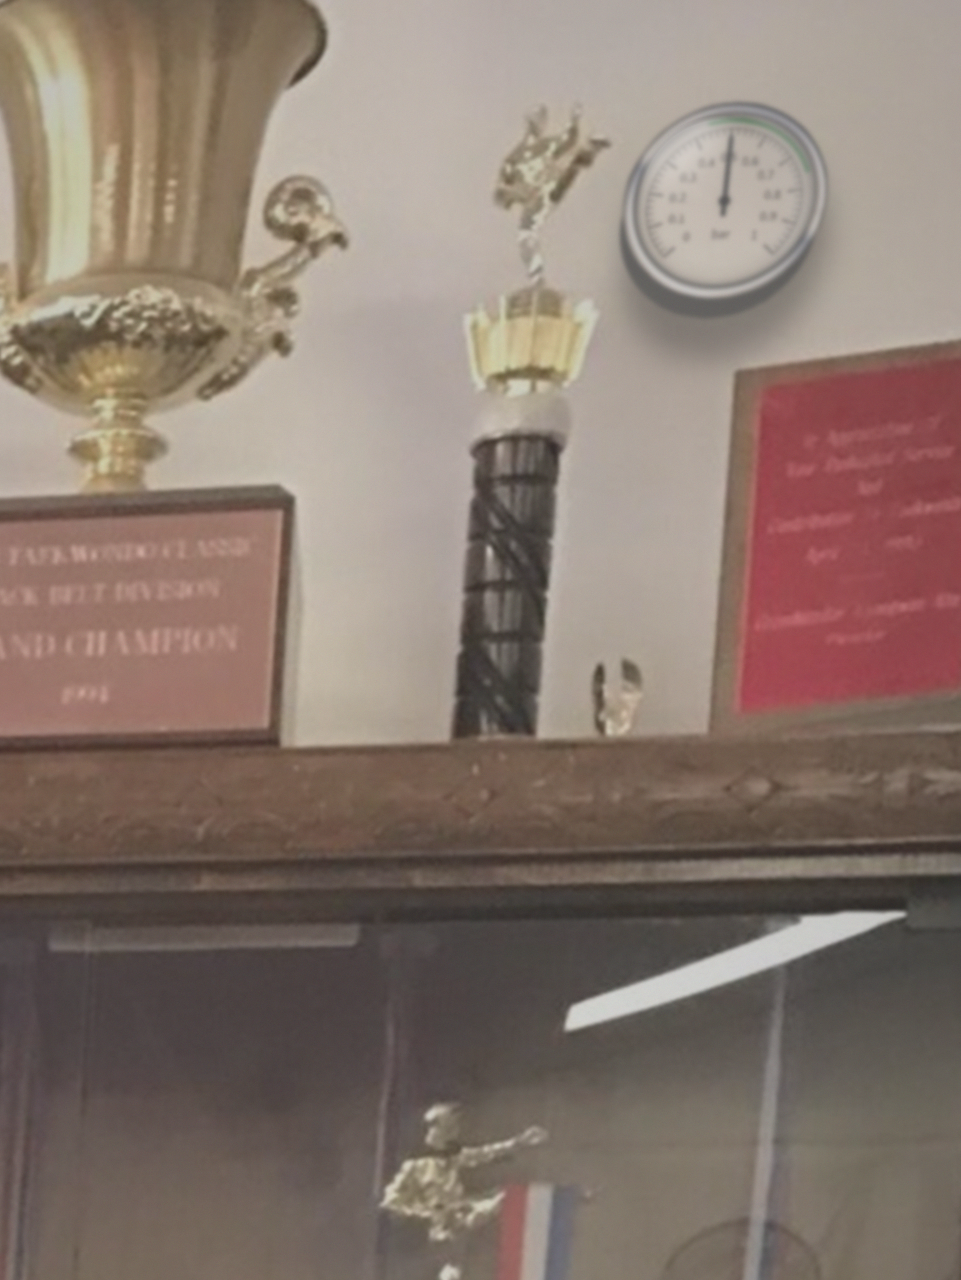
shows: 0.5 bar
